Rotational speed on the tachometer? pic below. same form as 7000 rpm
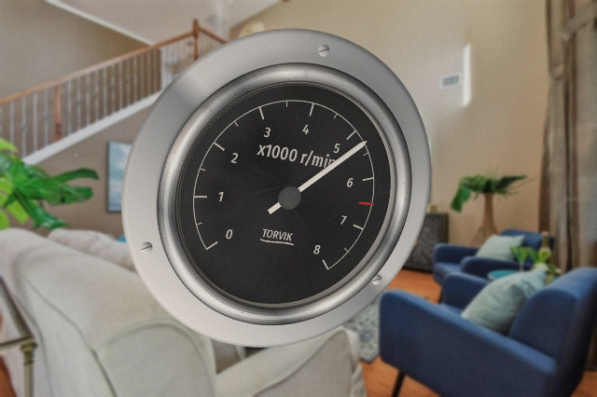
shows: 5250 rpm
